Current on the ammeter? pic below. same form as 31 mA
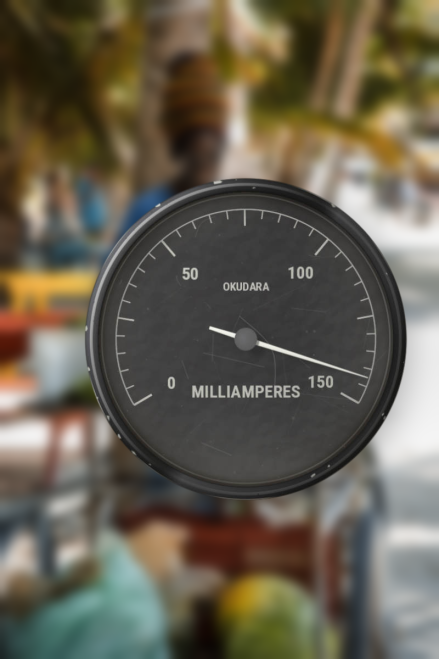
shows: 142.5 mA
